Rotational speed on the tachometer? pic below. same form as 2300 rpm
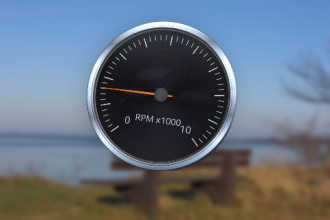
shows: 1600 rpm
